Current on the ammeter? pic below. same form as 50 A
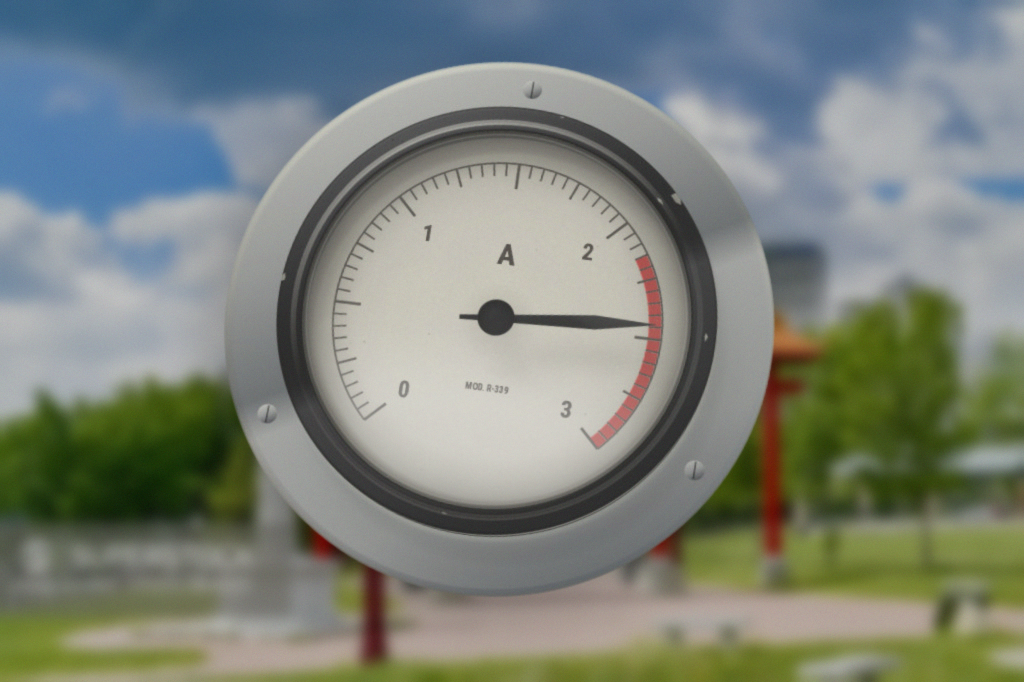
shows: 2.45 A
